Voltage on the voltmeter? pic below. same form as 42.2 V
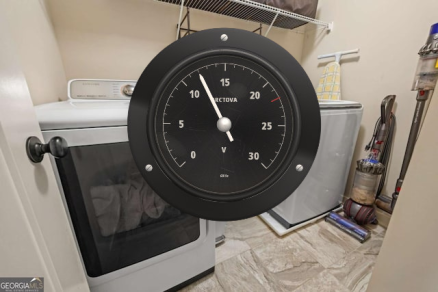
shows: 12 V
